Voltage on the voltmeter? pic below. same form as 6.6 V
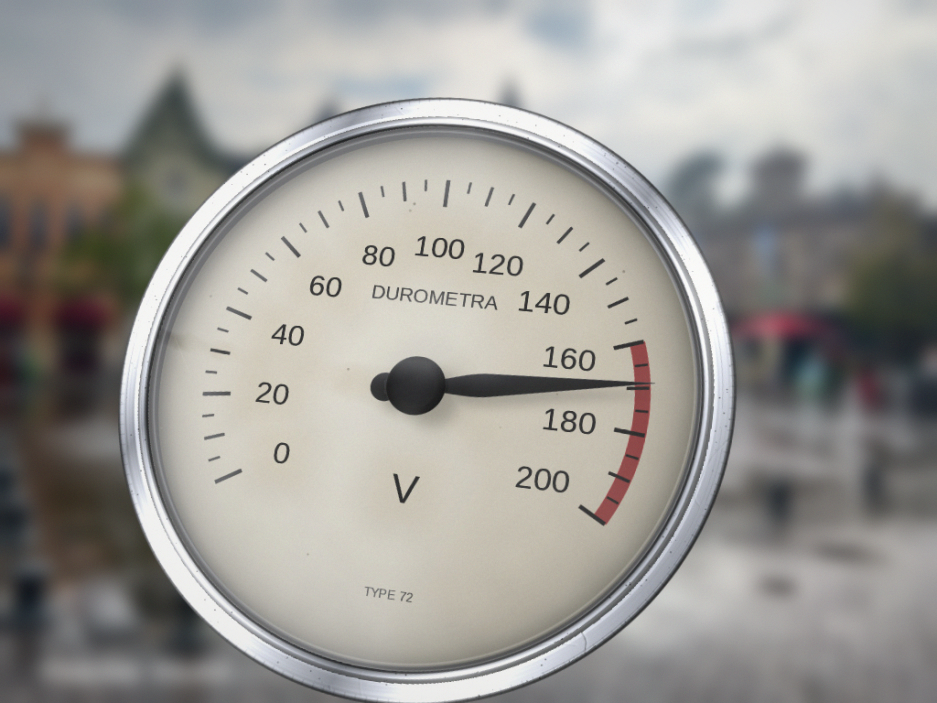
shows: 170 V
